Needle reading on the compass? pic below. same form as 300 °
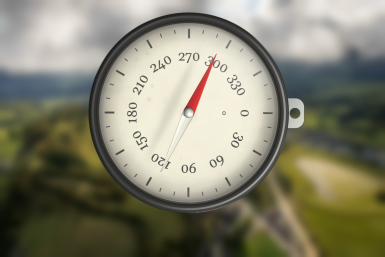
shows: 295 °
